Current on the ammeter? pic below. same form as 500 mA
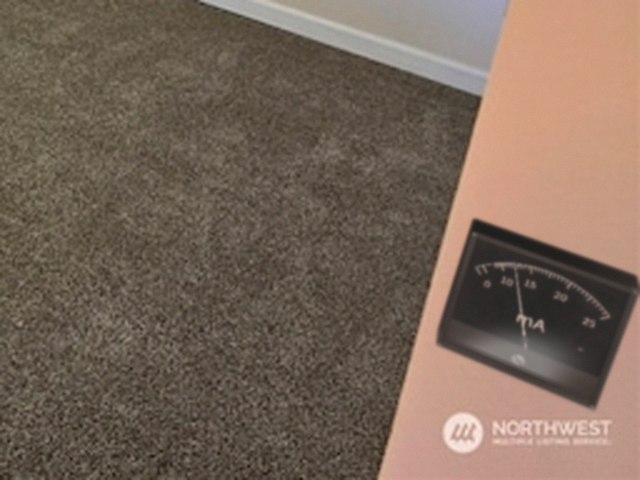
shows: 12.5 mA
